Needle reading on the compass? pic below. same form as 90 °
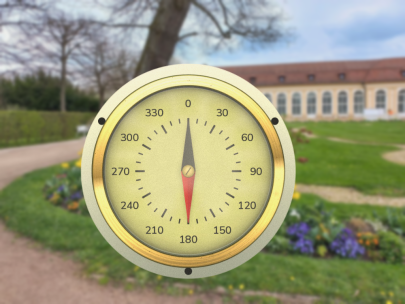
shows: 180 °
